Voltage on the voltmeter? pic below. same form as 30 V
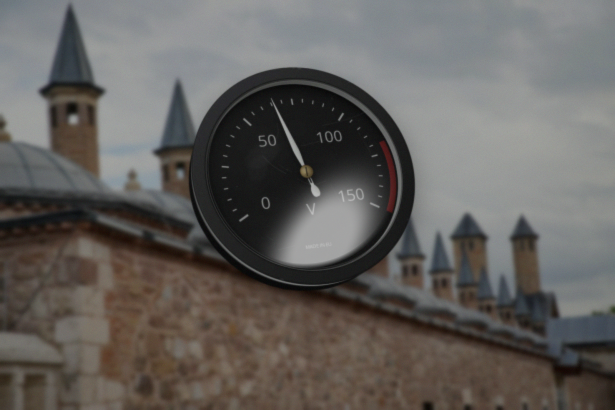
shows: 65 V
